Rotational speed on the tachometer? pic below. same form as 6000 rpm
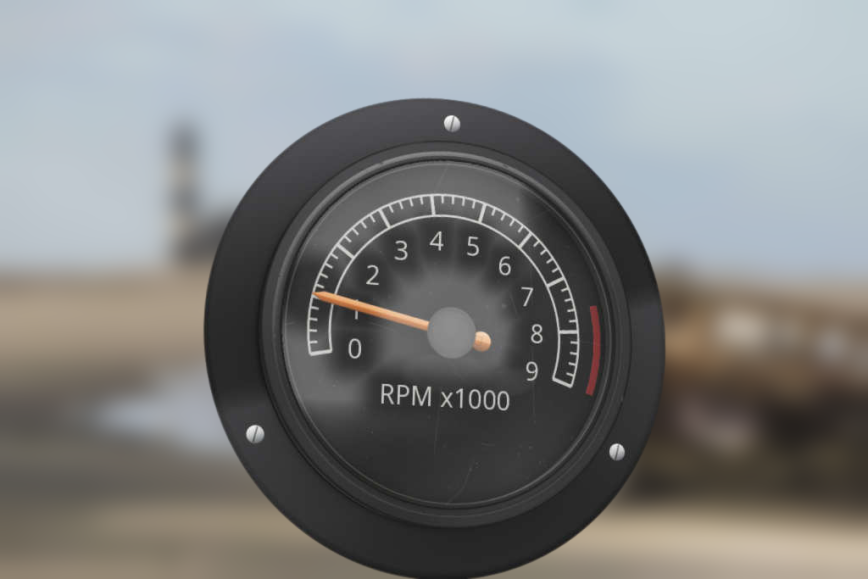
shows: 1000 rpm
